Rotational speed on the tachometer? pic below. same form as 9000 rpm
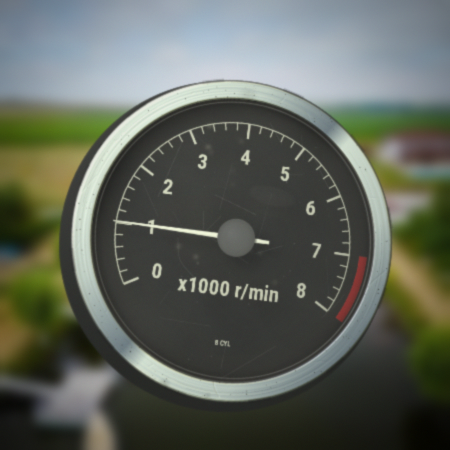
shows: 1000 rpm
